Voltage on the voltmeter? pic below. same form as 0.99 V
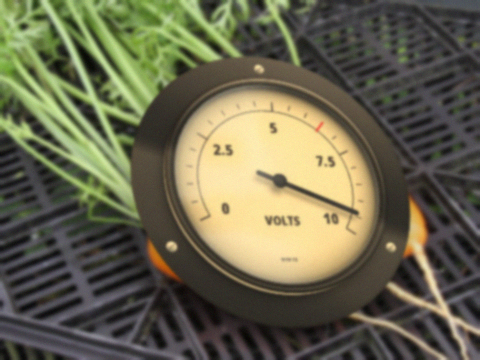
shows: 9.5 V
